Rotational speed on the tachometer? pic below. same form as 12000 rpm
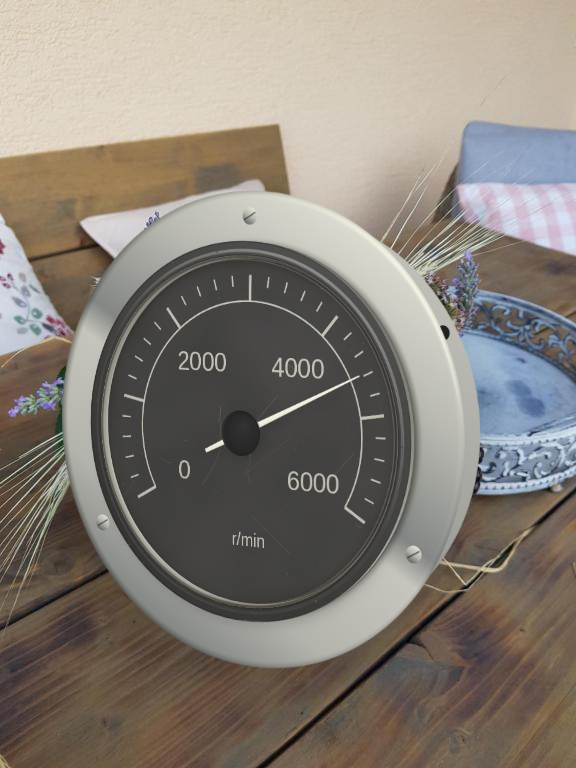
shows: 4600 rpm
